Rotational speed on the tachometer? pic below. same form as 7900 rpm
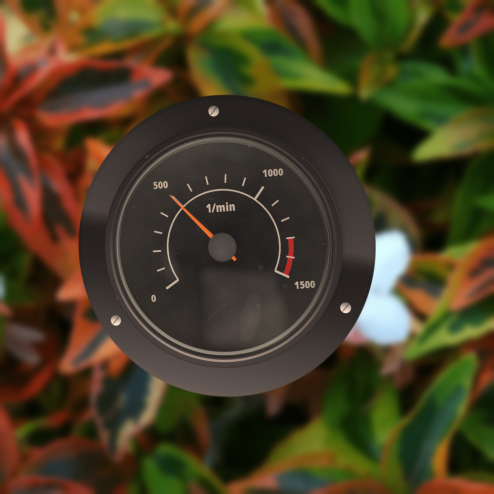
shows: 500 rpm
